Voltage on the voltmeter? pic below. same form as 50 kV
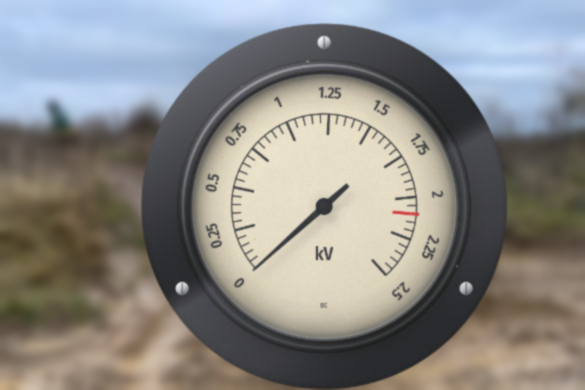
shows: 0 kV
